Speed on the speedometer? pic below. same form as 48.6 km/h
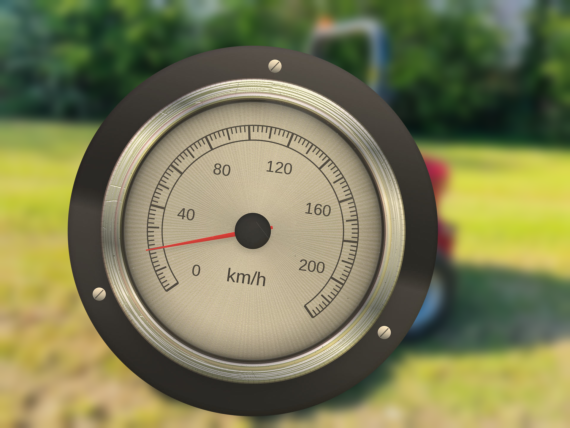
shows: 20 km/h
